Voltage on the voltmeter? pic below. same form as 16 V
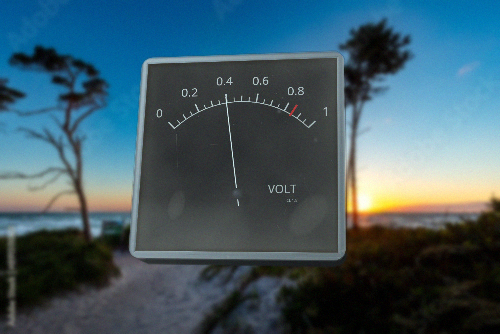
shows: 0.4 V
